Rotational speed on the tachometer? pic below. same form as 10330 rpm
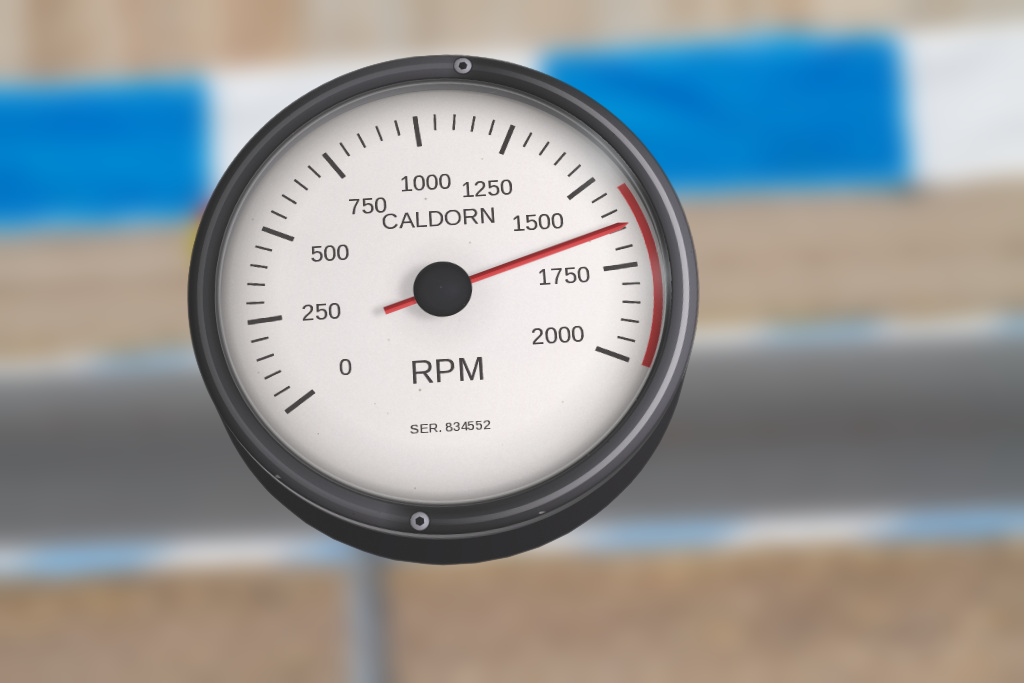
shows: 1650 rpm
